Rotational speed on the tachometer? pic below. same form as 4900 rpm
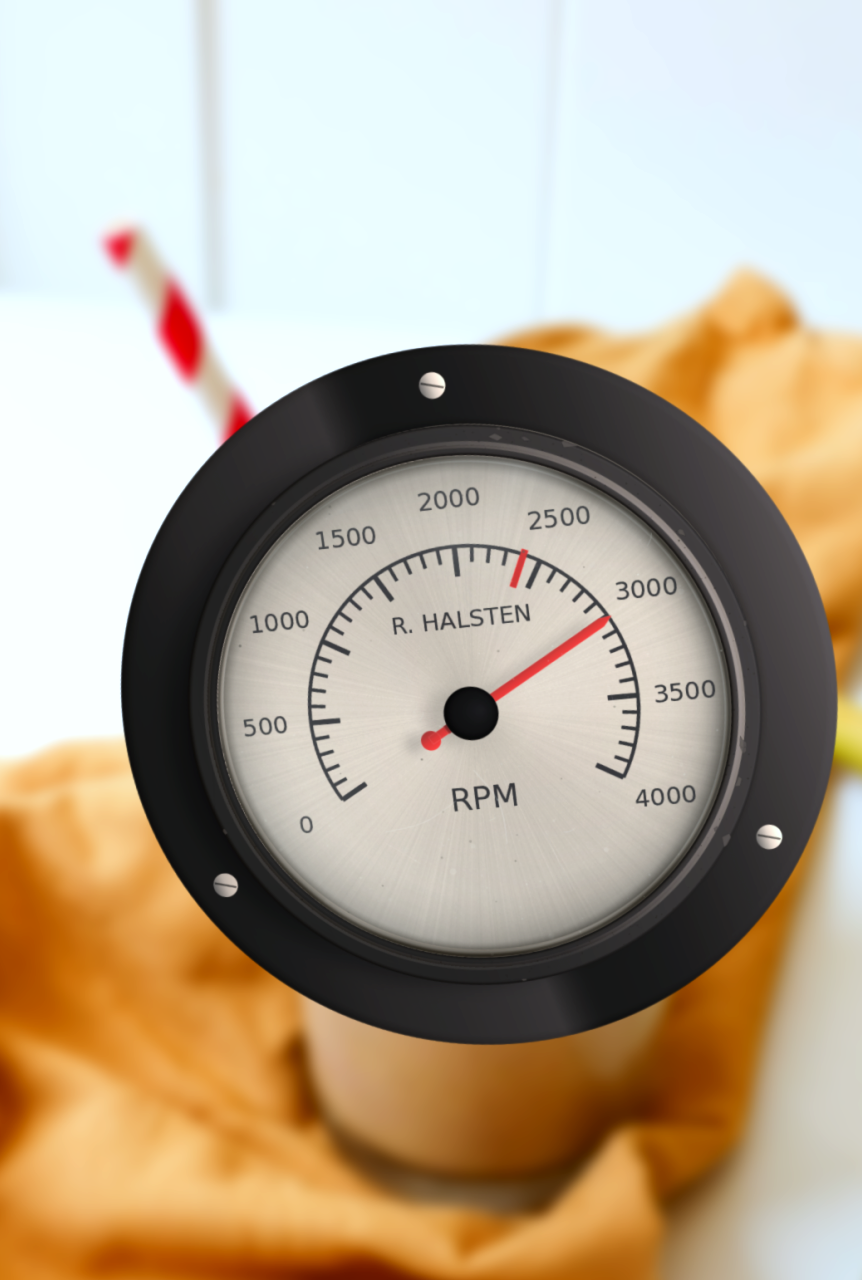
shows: 3000 rpm
